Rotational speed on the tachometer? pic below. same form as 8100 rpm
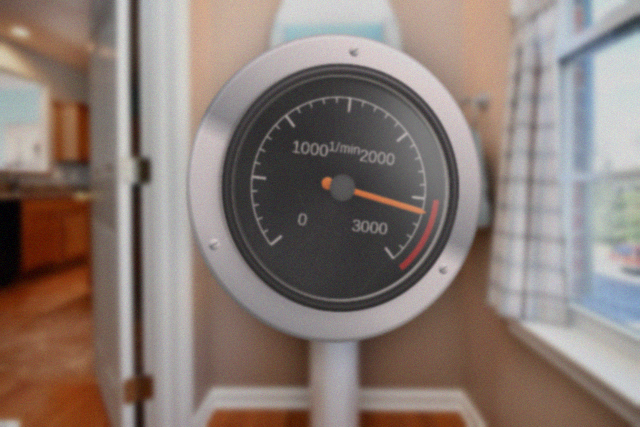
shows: 2600 rpm
